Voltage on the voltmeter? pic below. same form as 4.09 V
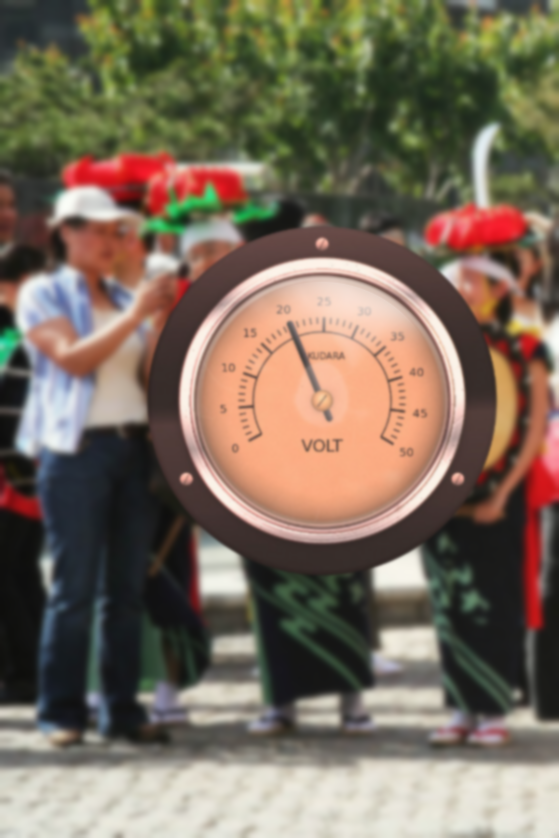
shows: 20 V
